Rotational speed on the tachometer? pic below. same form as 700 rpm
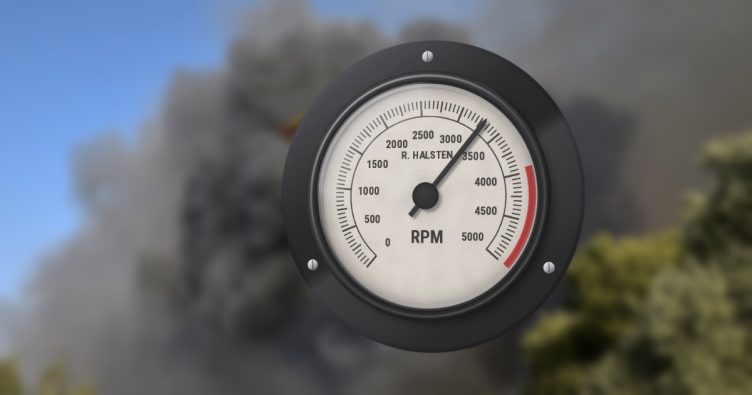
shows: 3300 rpm
